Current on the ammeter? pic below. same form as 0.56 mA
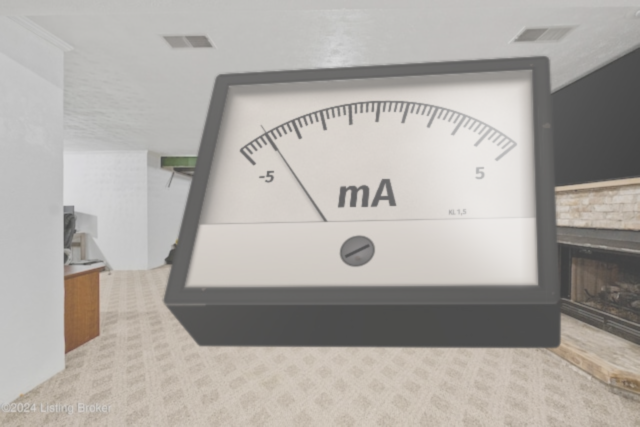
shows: -4 mA
